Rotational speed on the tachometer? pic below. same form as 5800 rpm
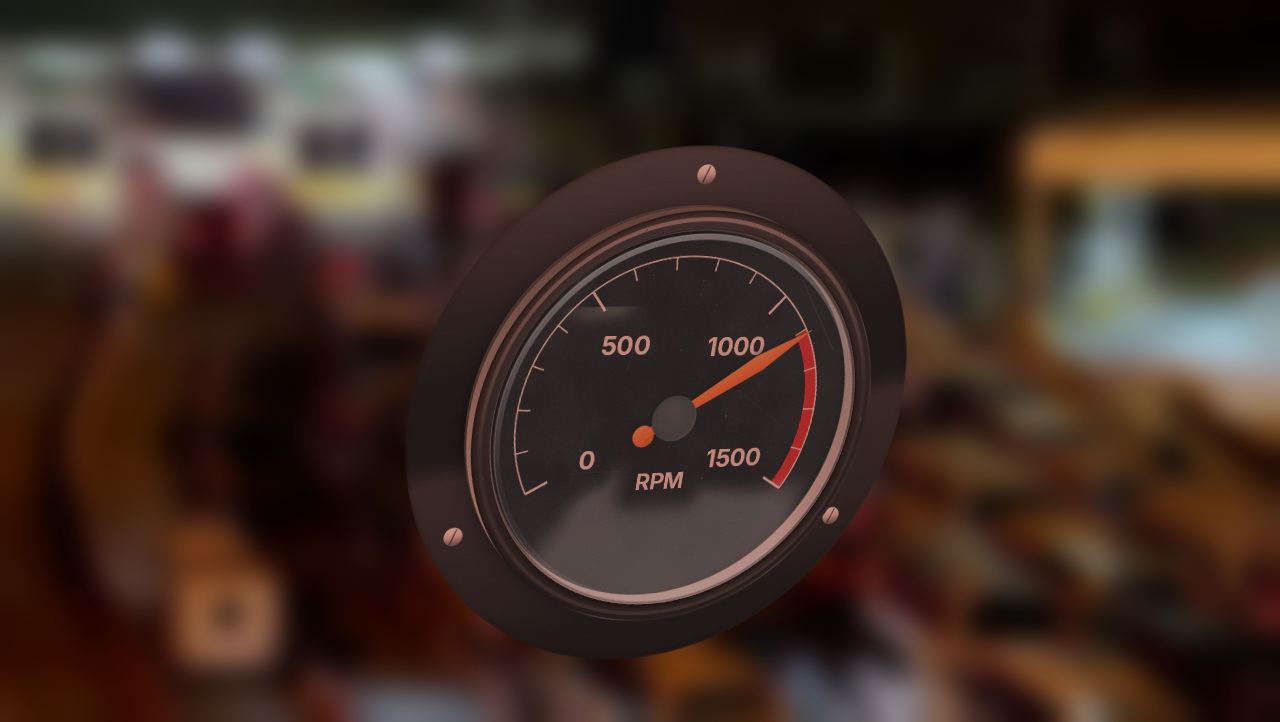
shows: 1100 rpm
